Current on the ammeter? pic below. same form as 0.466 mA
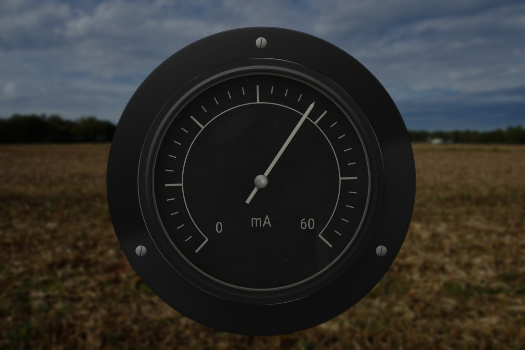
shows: 38 mA
